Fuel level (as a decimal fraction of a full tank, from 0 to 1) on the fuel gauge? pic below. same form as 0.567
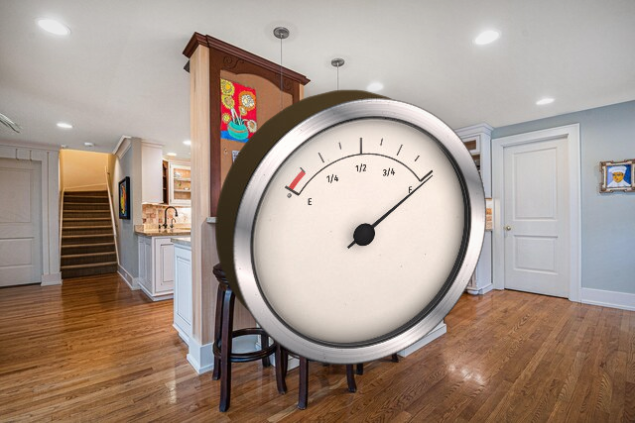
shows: 1
